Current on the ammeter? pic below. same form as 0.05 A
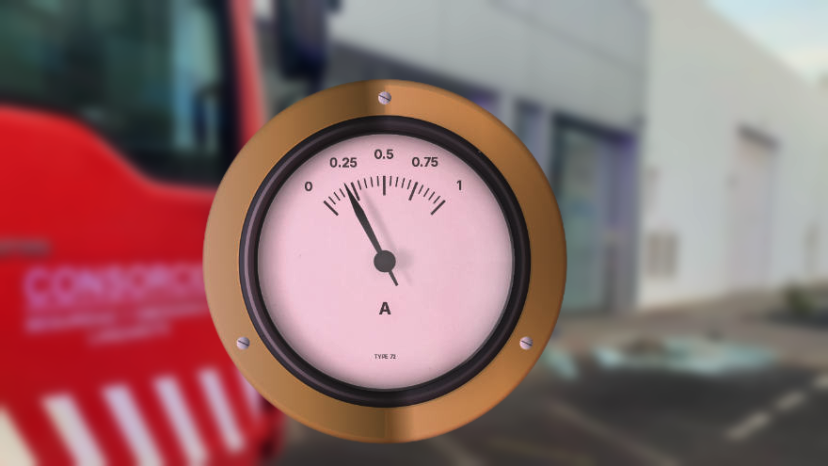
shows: 0.2 A
